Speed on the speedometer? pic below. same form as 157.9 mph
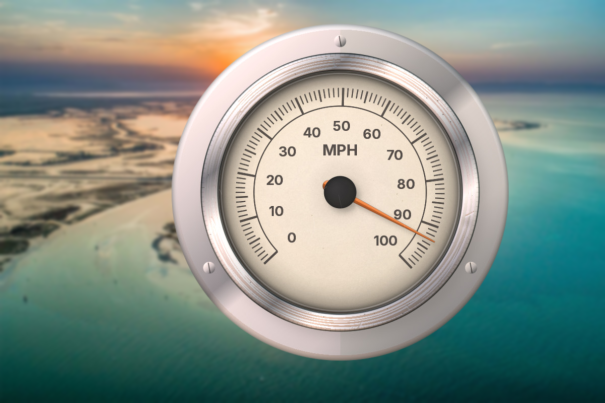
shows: 93 mph
